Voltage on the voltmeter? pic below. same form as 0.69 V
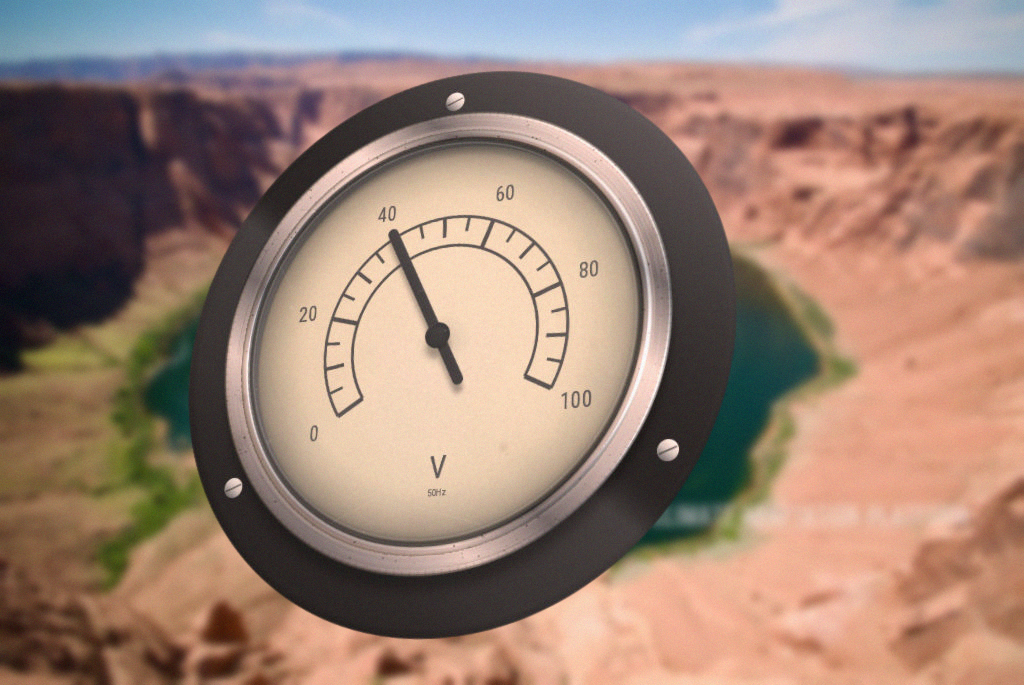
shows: 40 V
